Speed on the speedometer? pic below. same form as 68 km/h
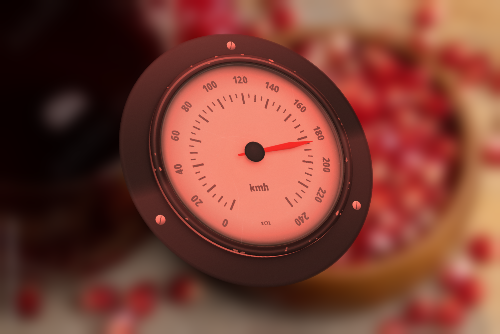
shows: 185 km/h
